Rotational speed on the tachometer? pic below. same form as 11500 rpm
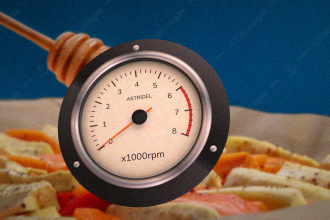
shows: 0 rpm
